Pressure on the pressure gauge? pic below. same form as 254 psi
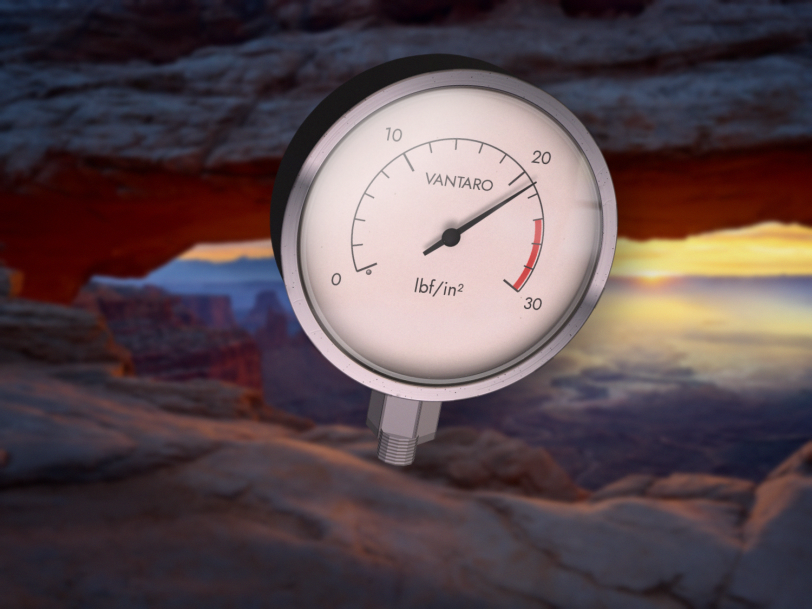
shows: 21 psi
